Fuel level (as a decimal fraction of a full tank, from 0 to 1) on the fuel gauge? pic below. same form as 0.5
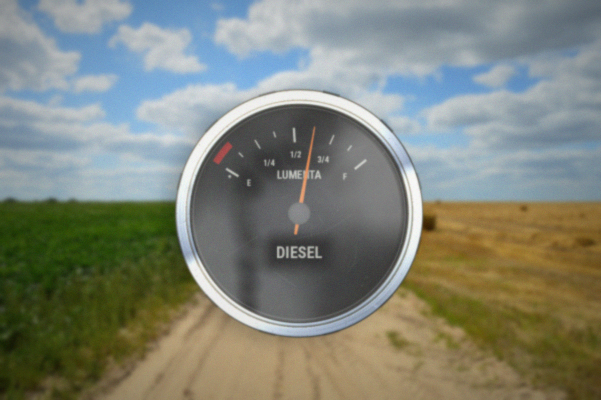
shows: 0.625
